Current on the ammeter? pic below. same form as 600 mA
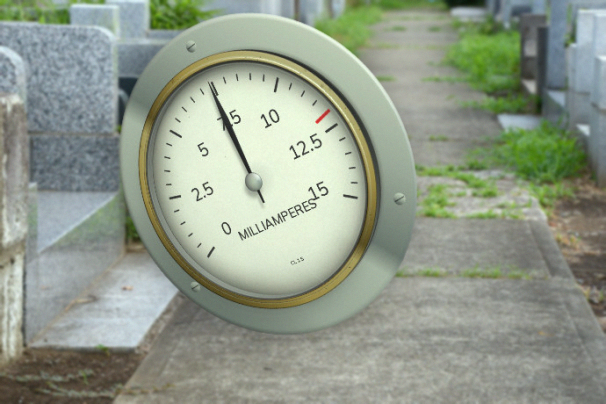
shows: 7.5 mA
